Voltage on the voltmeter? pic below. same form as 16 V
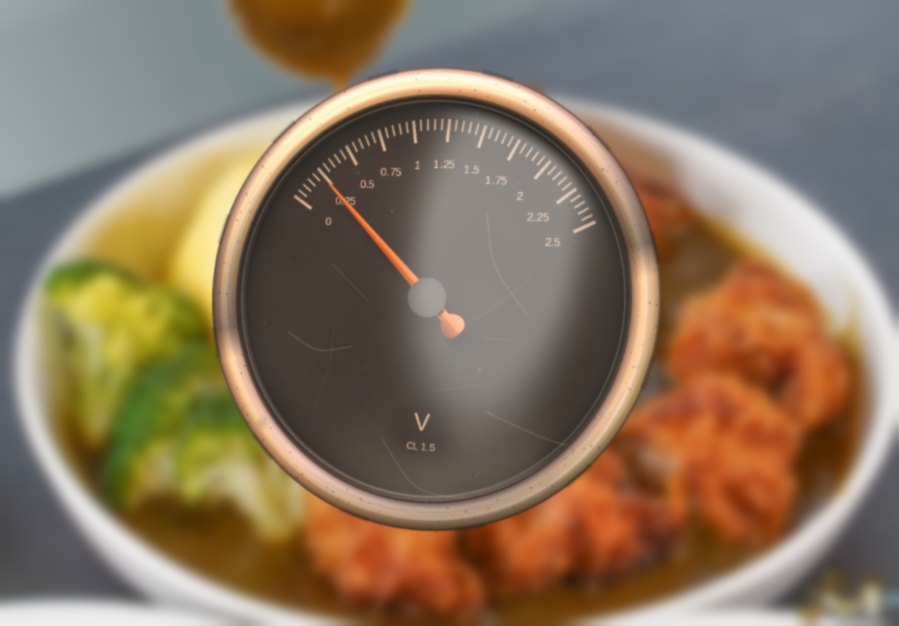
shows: 0.25 V
